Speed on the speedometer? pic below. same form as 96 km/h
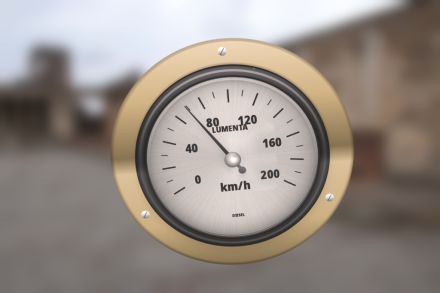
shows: 70 km/h
